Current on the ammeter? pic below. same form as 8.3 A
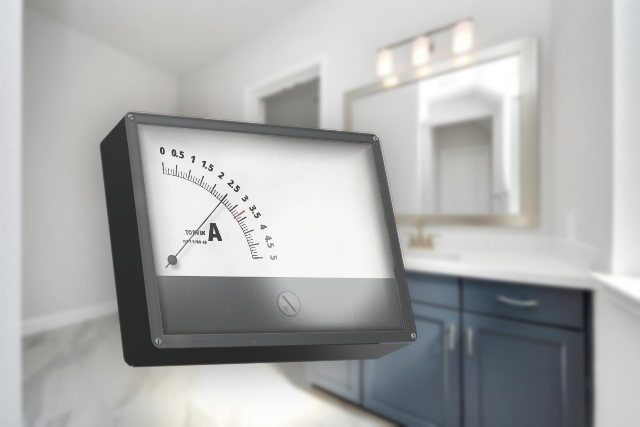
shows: 2.5 A
